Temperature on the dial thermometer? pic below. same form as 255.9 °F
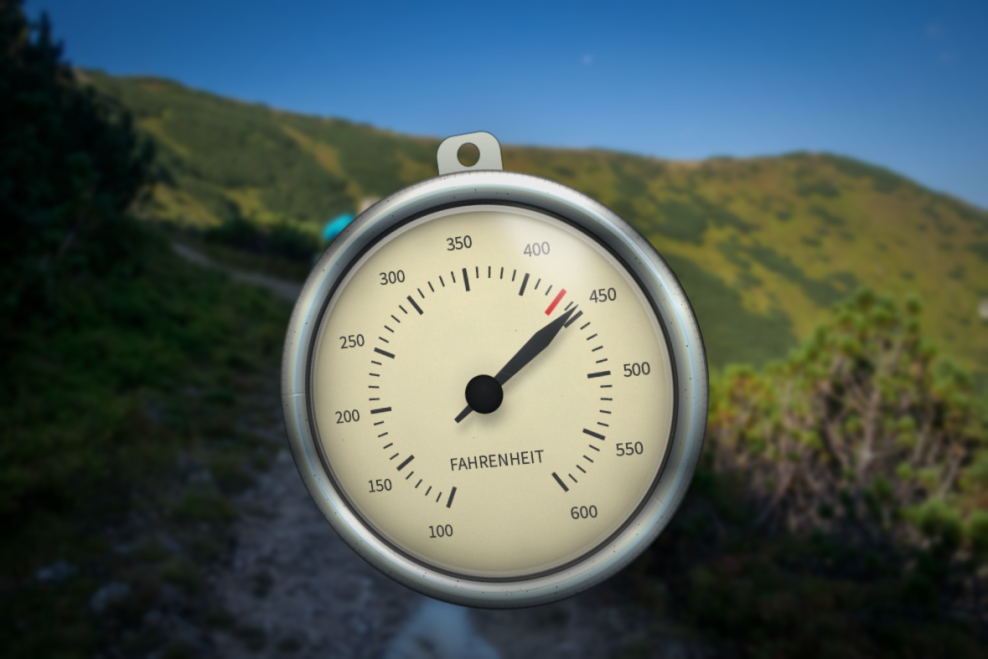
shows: 445 °F
